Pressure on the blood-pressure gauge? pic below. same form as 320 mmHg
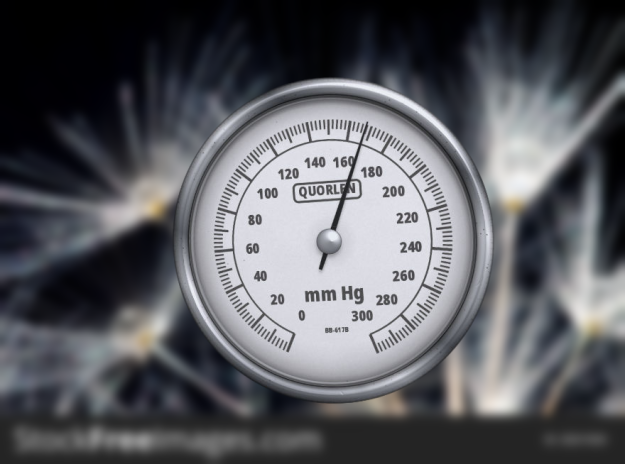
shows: 168 mmHg
